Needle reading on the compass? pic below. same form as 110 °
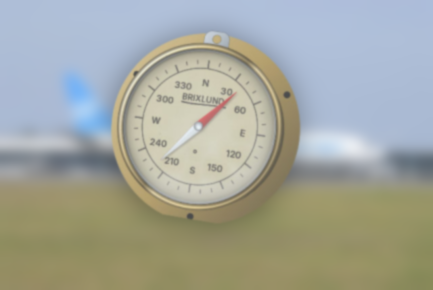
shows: 40 °
